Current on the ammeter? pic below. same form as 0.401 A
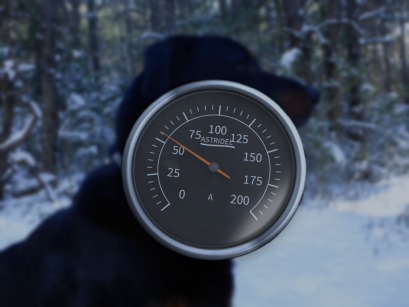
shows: 55 A
